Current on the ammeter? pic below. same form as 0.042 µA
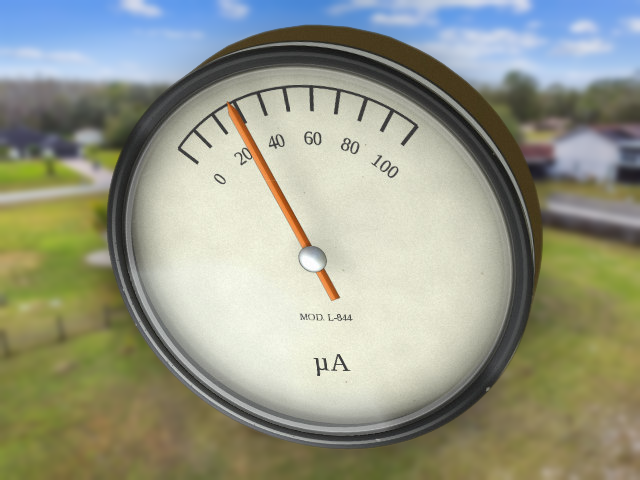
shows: 30 µA
